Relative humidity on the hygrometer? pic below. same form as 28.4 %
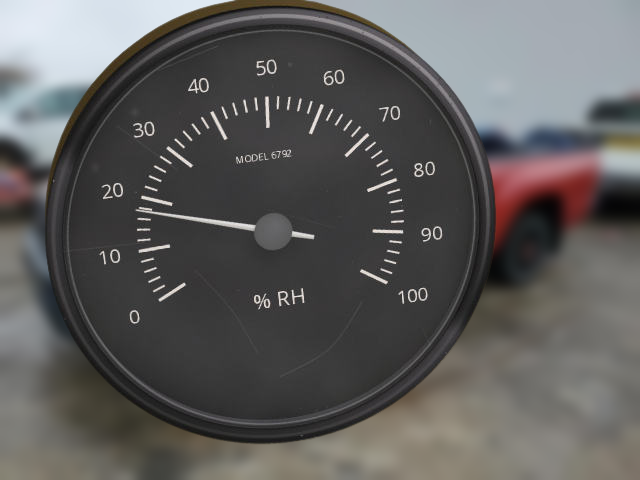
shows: 18 %
